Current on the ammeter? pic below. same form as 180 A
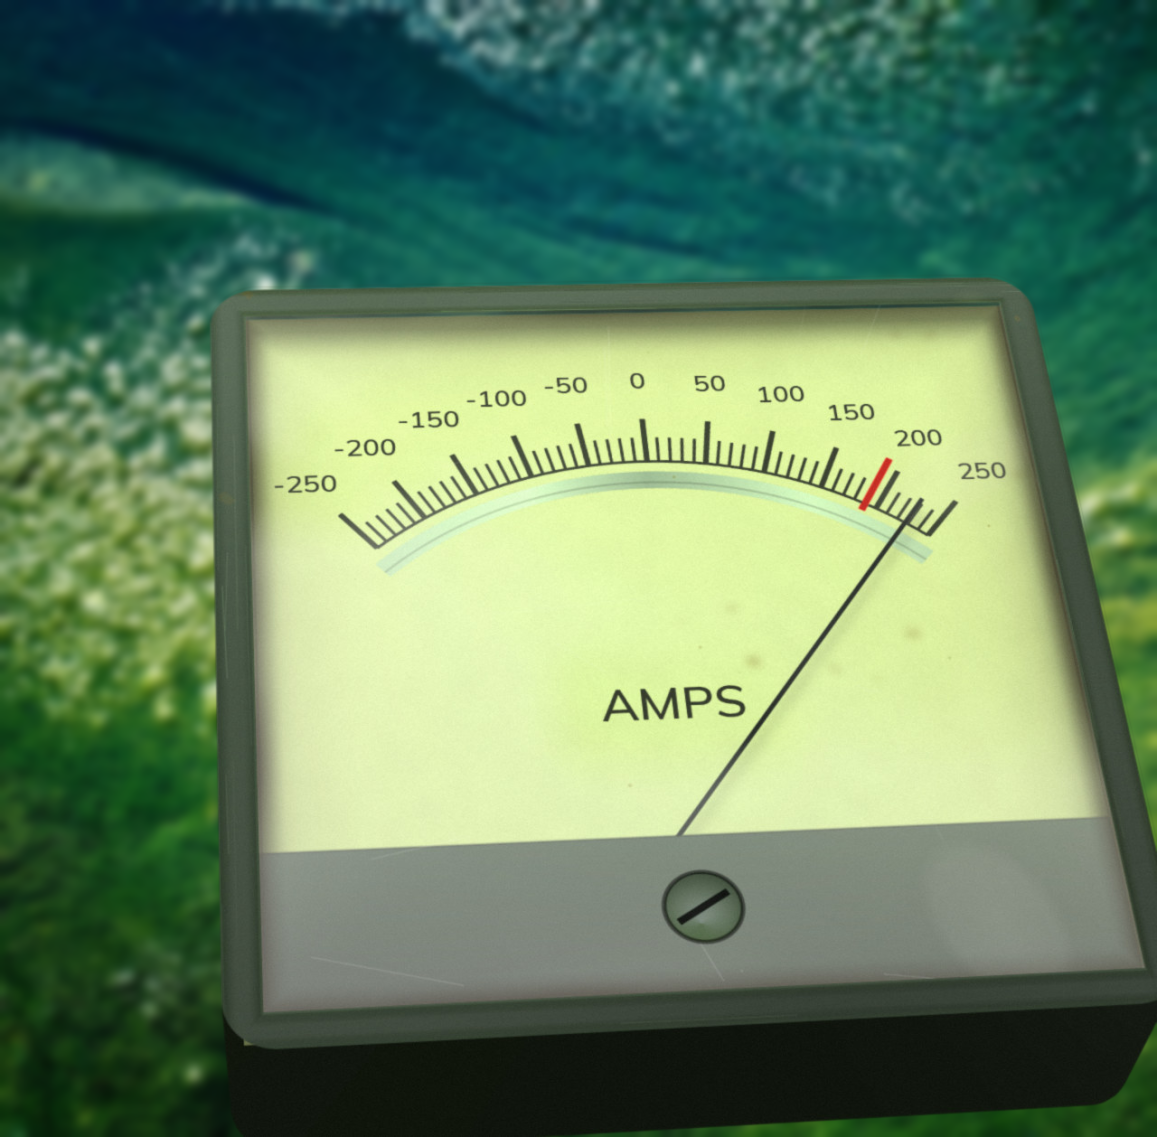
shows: 230 A
